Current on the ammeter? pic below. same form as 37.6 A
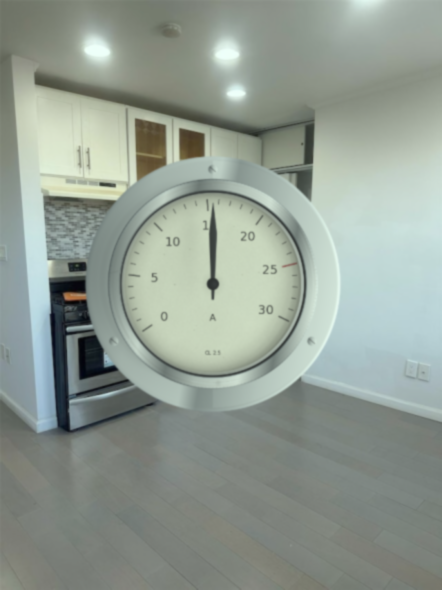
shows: 15.5 A
